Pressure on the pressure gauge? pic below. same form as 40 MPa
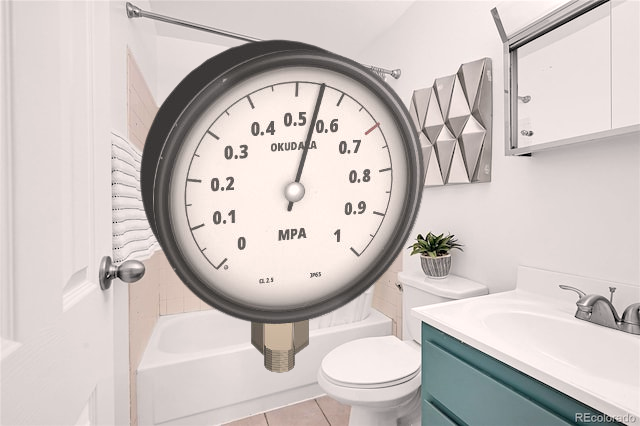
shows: 0.55 MPa
